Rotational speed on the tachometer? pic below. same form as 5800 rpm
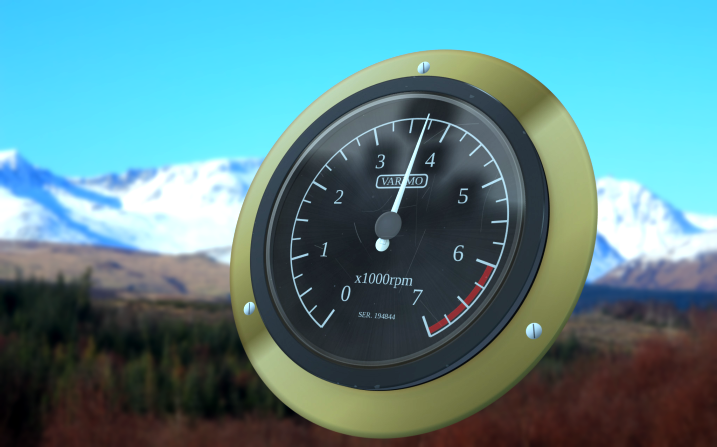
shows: 3750 rpm
